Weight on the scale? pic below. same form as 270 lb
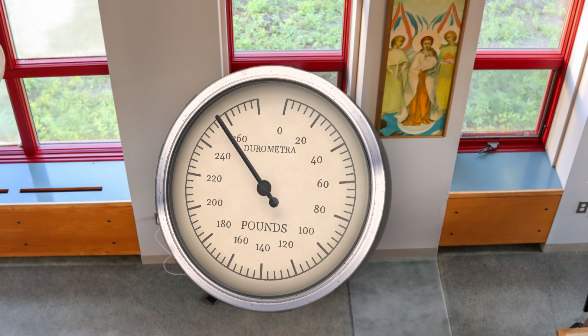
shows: 256 lb
